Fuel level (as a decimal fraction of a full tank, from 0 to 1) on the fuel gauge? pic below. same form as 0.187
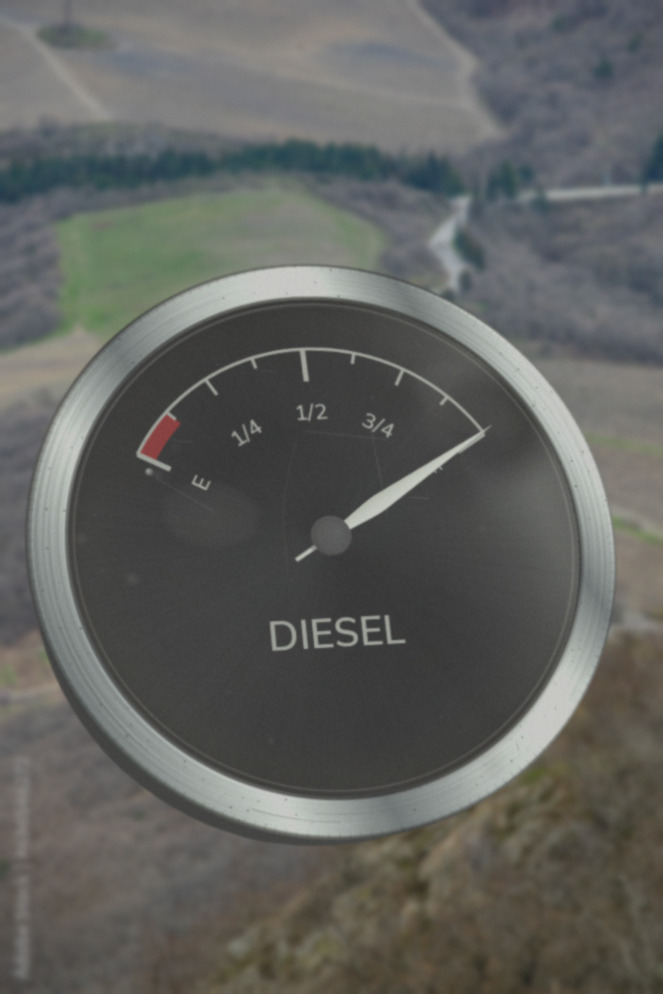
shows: 1
